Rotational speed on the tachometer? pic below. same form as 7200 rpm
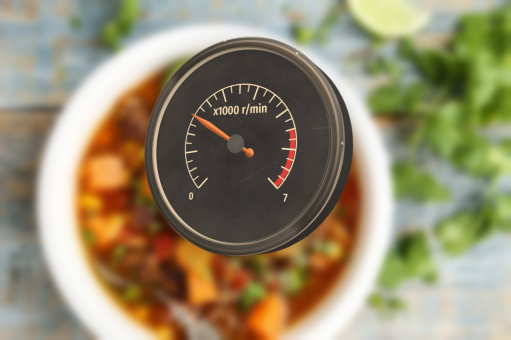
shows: 2000 rpm
